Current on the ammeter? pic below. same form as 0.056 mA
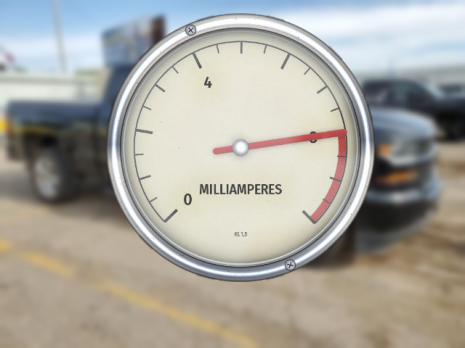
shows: 8 mA
